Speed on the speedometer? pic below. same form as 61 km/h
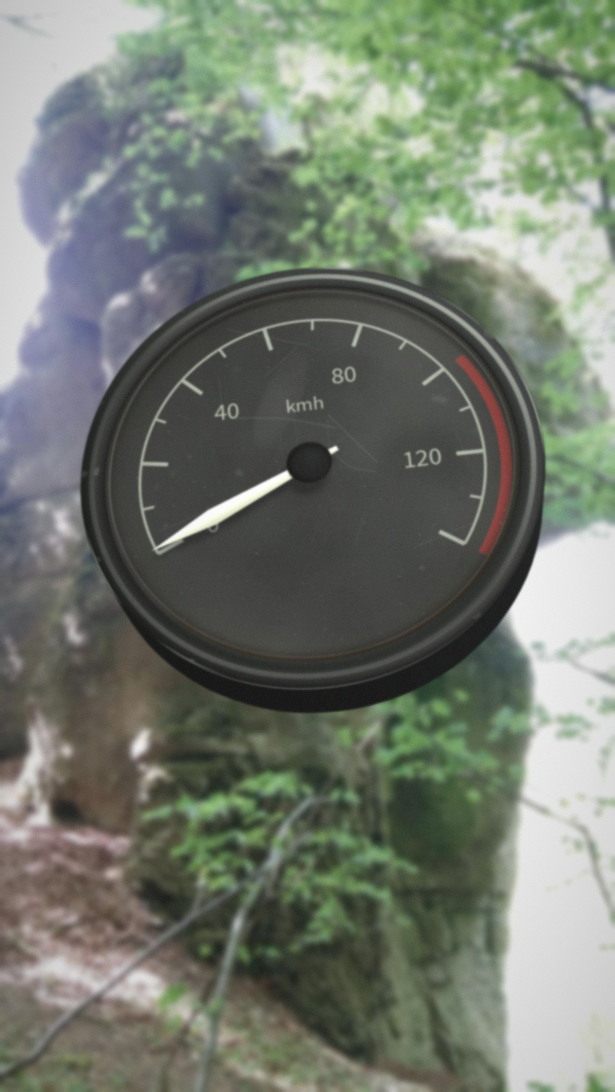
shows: 0 km/h
